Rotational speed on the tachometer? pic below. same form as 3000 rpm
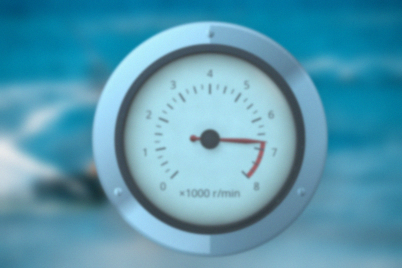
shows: 6750 rpm
